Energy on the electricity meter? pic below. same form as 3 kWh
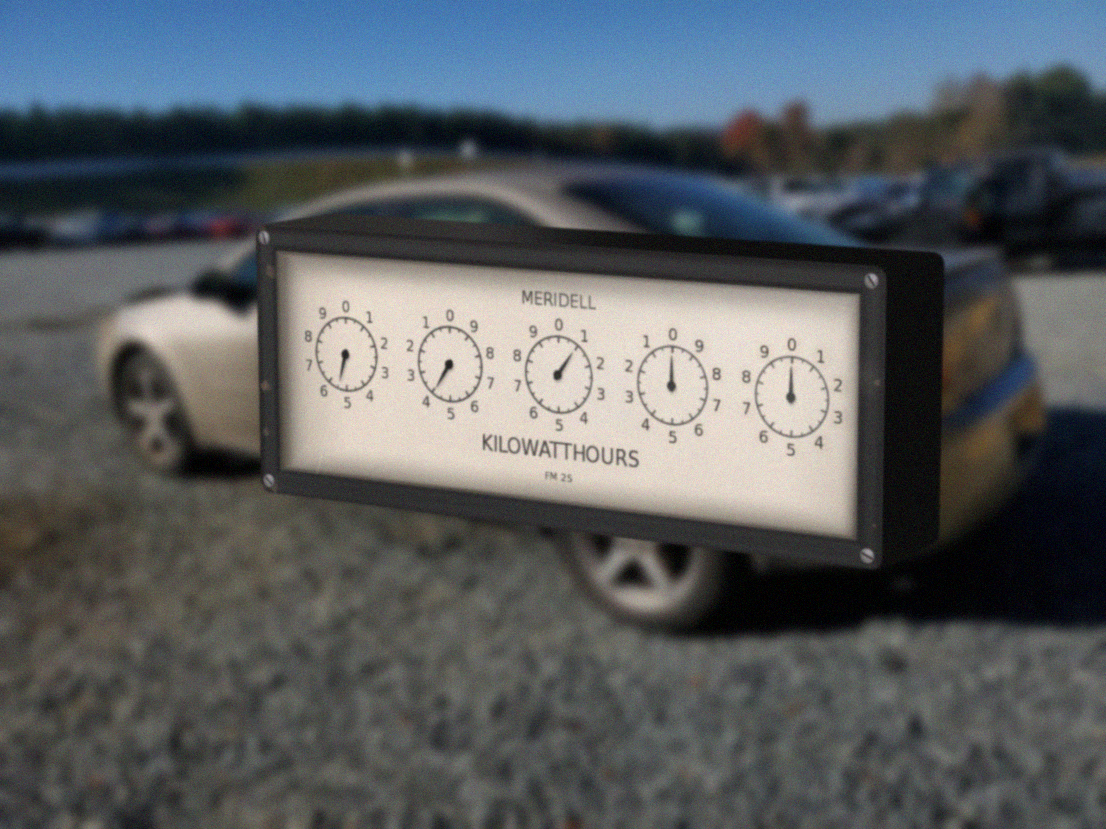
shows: 54100 kWh
